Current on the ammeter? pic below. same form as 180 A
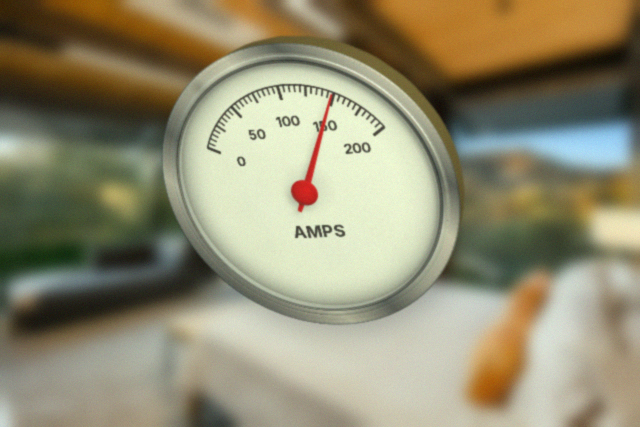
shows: 150 A
